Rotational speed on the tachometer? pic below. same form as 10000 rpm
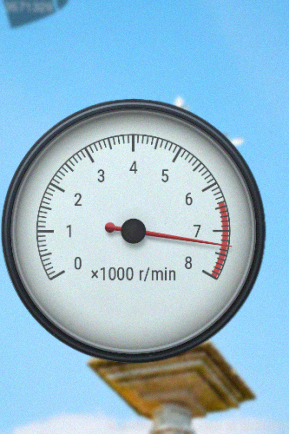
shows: 7300 rpm
